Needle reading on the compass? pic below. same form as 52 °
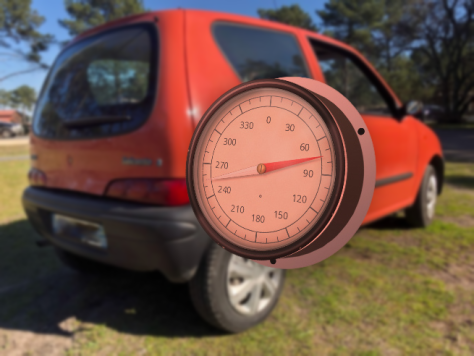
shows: 75 °
